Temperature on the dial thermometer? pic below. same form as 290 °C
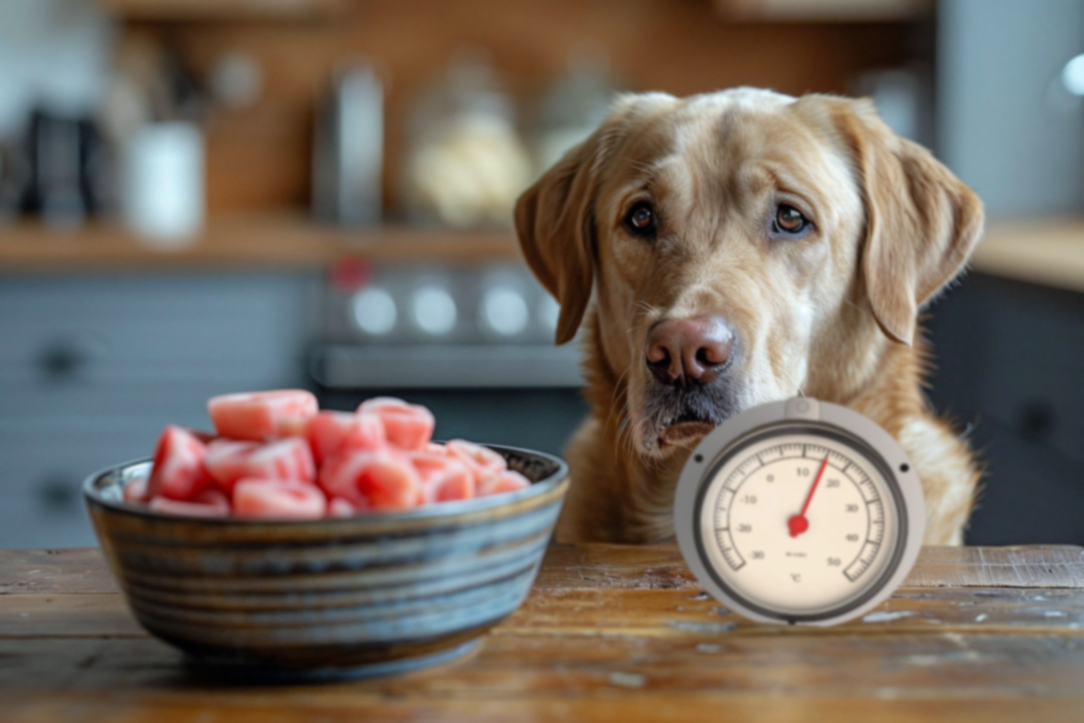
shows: 15 °C
